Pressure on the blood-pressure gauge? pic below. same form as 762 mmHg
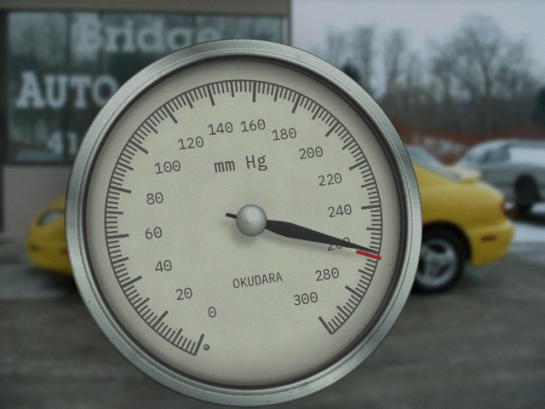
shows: 260 mmHg
